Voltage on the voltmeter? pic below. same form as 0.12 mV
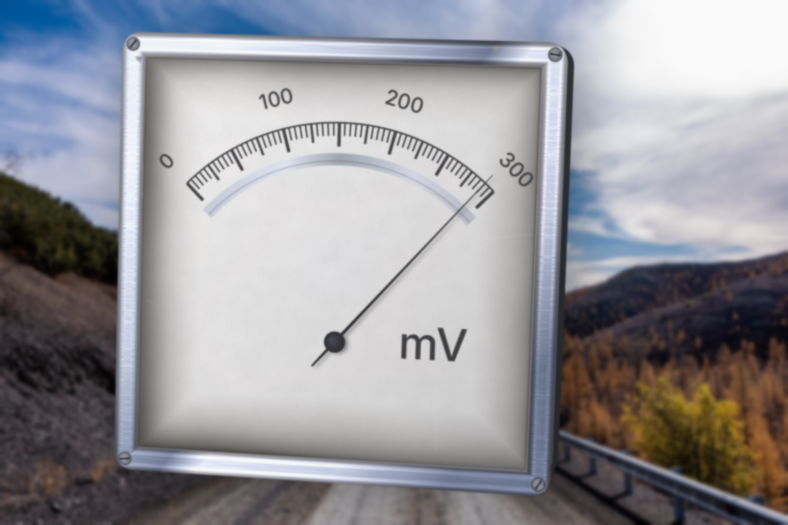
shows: 290 mV
